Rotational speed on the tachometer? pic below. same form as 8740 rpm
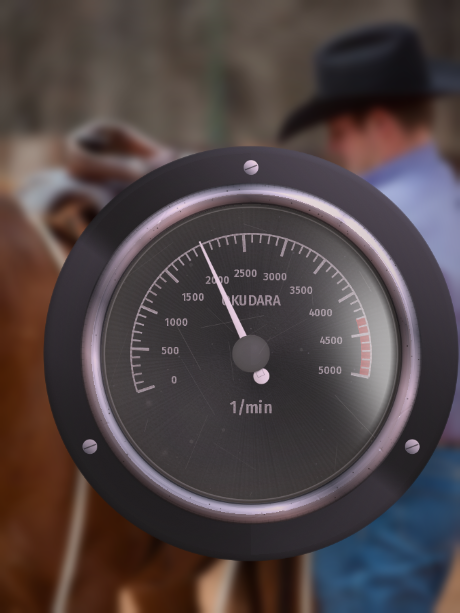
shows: 2000 rpm
